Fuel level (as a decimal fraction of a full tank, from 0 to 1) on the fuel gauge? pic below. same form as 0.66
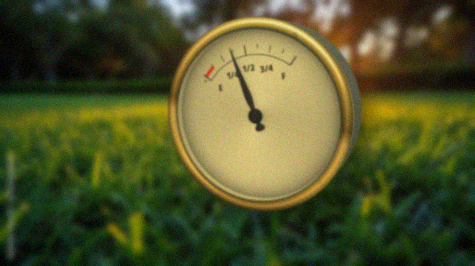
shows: 0.375
